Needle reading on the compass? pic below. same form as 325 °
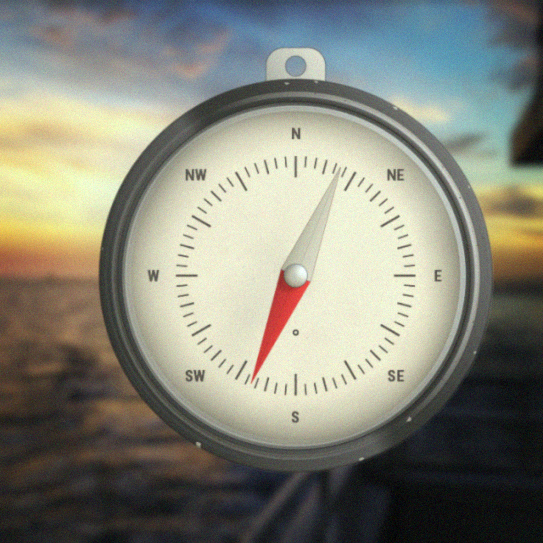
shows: 202.5 °
